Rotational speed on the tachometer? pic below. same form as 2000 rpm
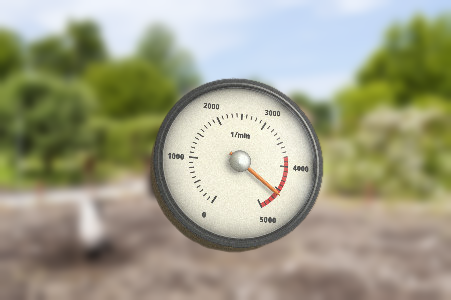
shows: 4600 rpm
